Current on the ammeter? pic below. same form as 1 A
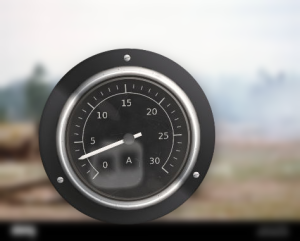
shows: 3 A
